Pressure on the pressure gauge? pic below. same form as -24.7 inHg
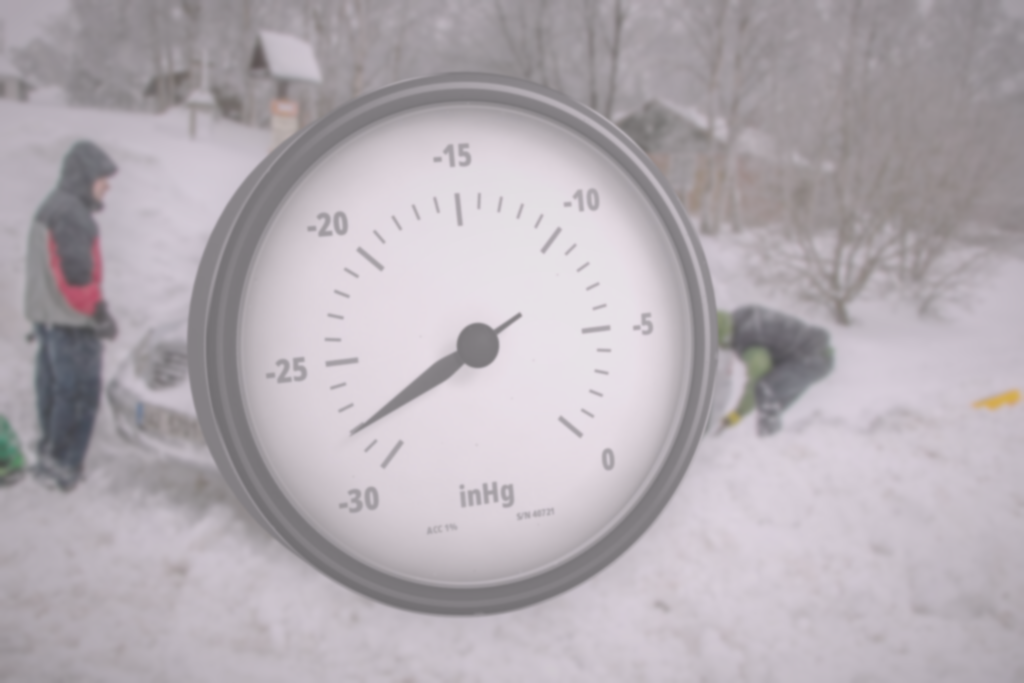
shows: -28 inHg
